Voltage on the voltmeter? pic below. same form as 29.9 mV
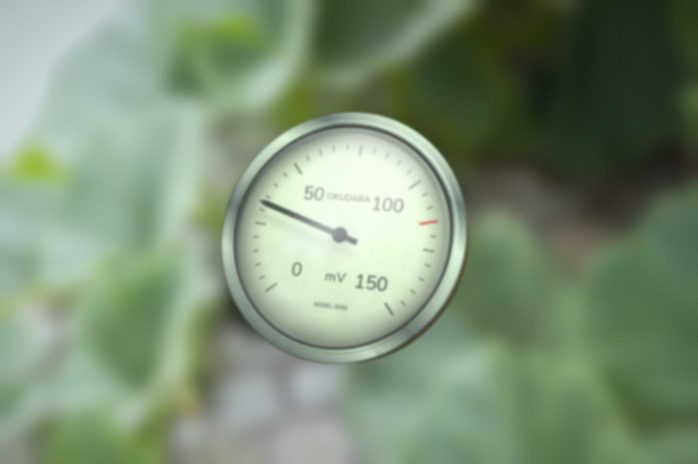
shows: 32.5 mV
